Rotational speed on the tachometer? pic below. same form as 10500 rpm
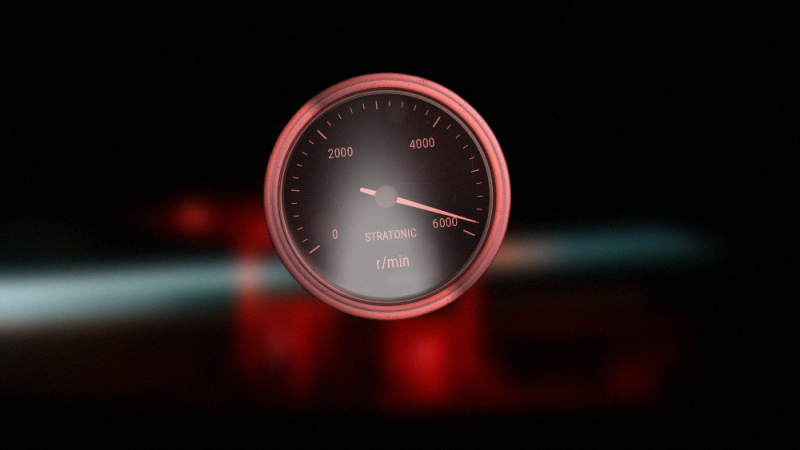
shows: 5800 rpm
